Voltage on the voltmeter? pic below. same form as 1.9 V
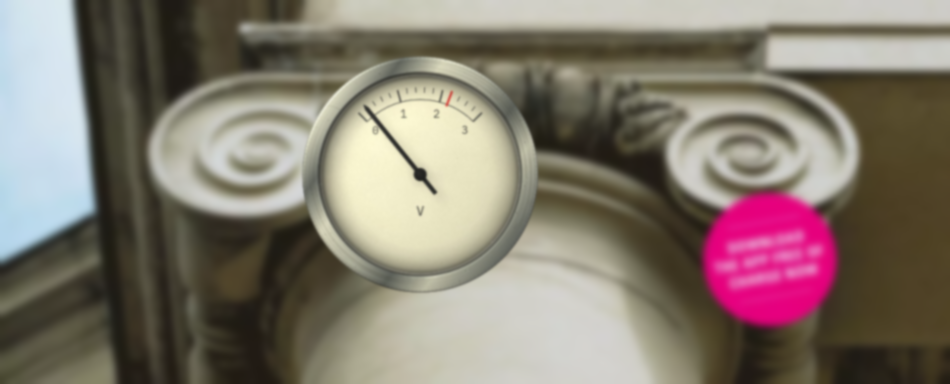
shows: 0.2 V
